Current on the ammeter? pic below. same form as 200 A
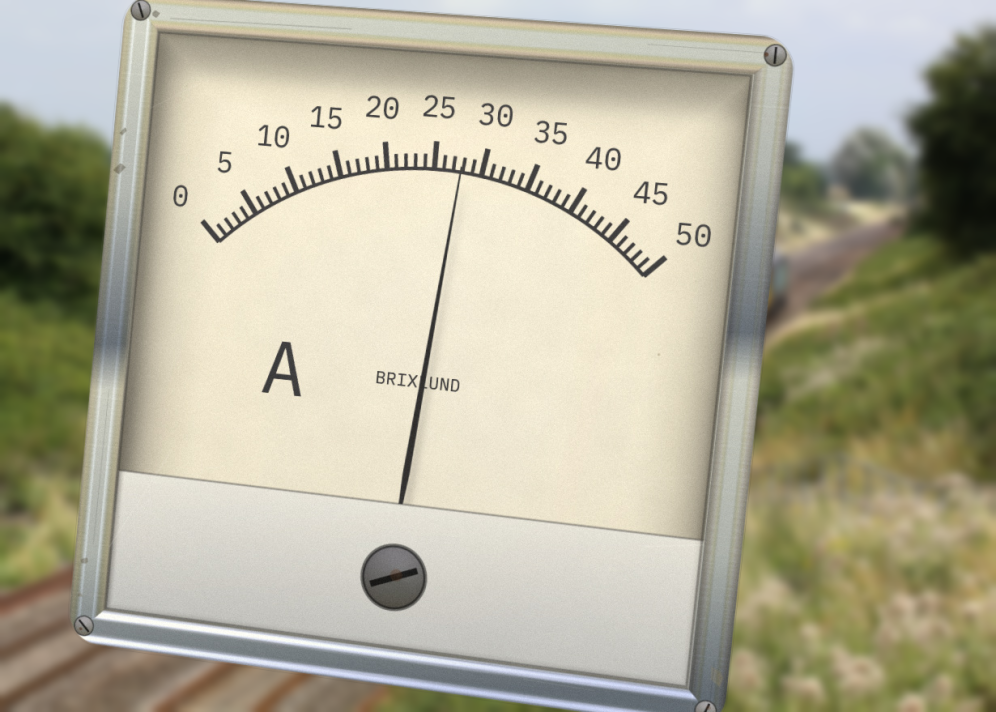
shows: 28 A
